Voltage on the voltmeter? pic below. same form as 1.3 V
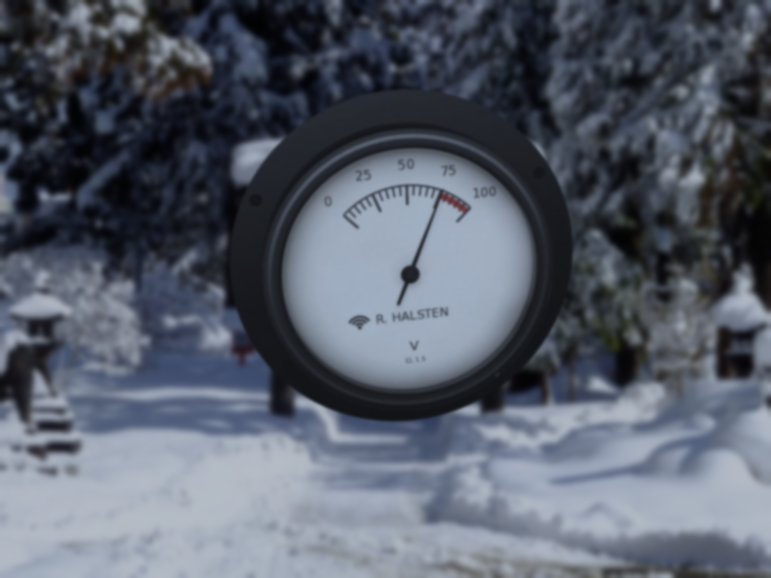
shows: 75 V
